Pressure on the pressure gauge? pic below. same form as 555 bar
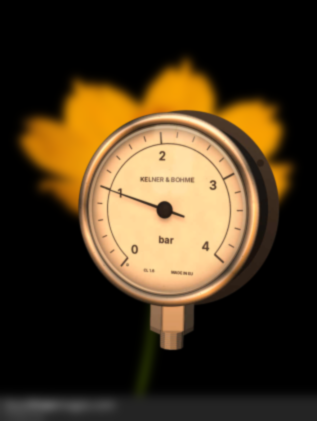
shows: 1 bar
